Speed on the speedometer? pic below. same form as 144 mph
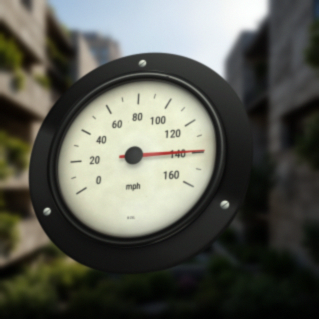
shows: 140 mph
